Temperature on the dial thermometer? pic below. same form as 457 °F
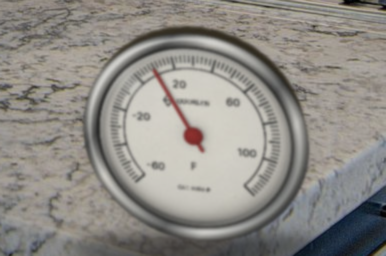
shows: 10 °F
